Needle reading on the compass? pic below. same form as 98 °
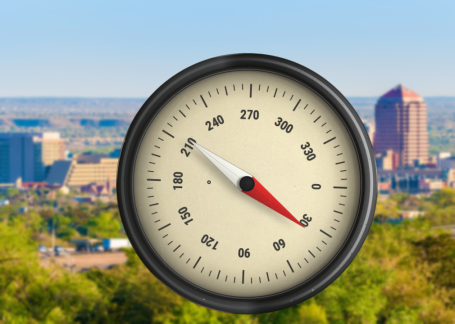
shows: 35 °
